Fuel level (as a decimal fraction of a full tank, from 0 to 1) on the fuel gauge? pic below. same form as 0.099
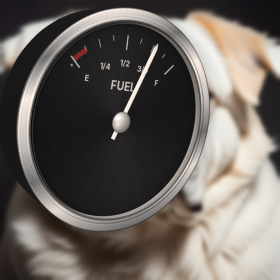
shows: 0.75
